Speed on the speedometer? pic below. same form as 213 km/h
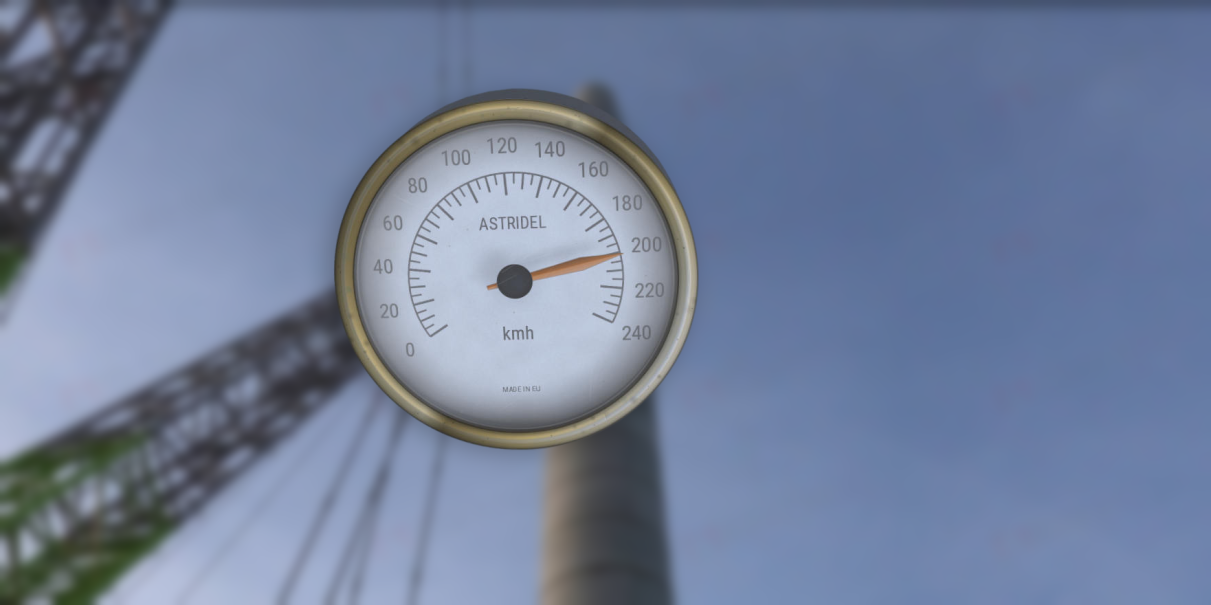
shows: 200 km/h
